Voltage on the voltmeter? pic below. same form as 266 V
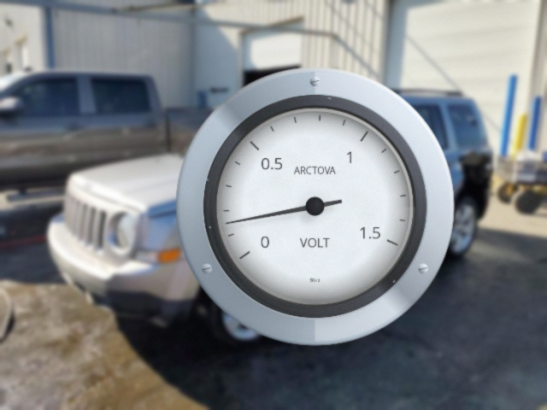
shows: 0.15 V
